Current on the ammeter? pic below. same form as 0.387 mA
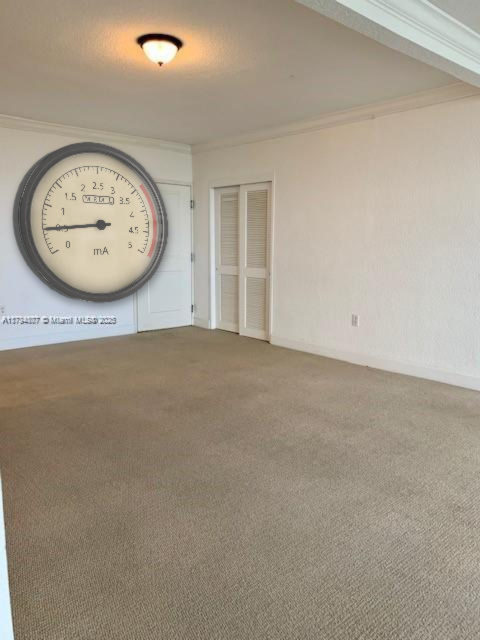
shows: 0.5 mA
